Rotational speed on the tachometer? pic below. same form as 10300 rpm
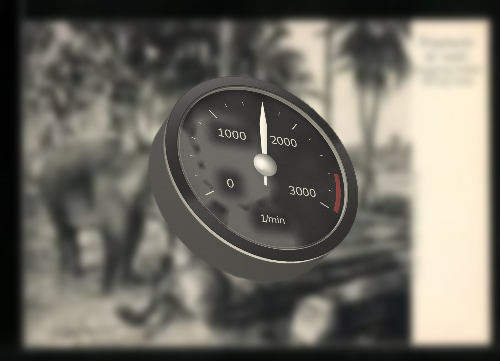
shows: 1600 rpm
